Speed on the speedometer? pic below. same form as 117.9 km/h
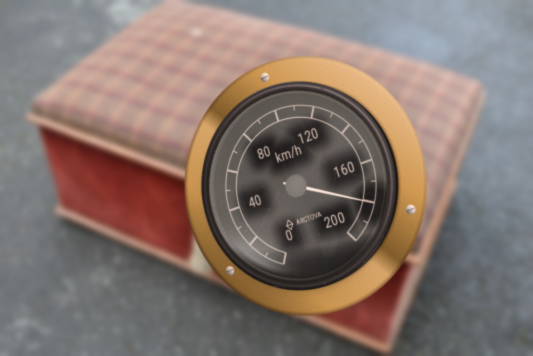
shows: 180 km/h
